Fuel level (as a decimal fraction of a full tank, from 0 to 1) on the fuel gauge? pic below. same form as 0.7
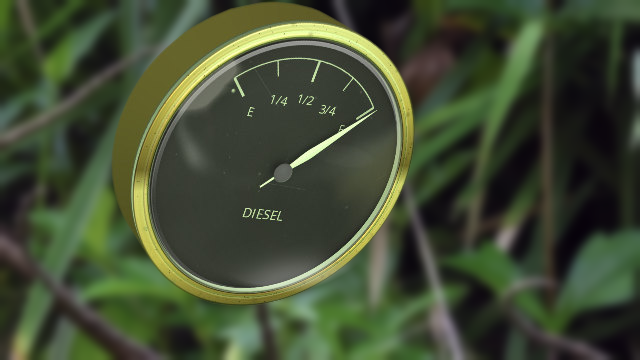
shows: 1
